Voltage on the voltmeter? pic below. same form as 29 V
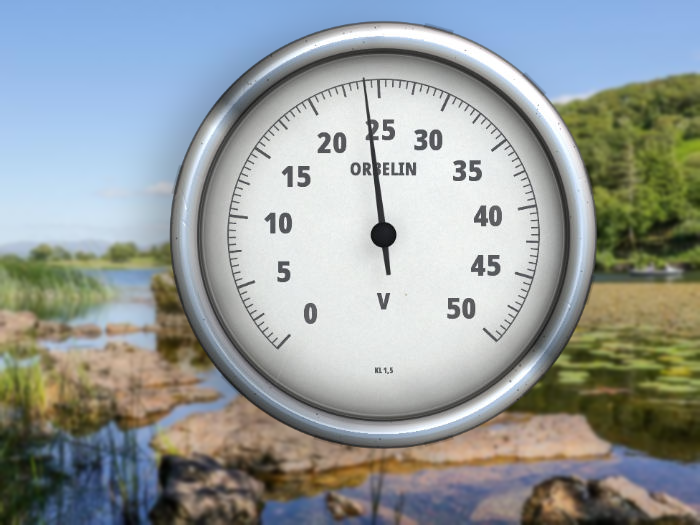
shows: 24 V
